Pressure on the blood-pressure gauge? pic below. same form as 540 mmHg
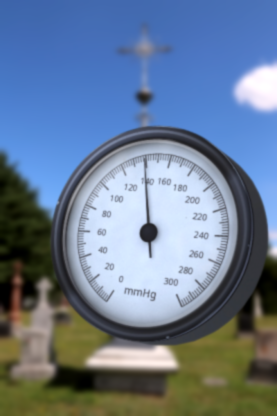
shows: 140 mmHg
